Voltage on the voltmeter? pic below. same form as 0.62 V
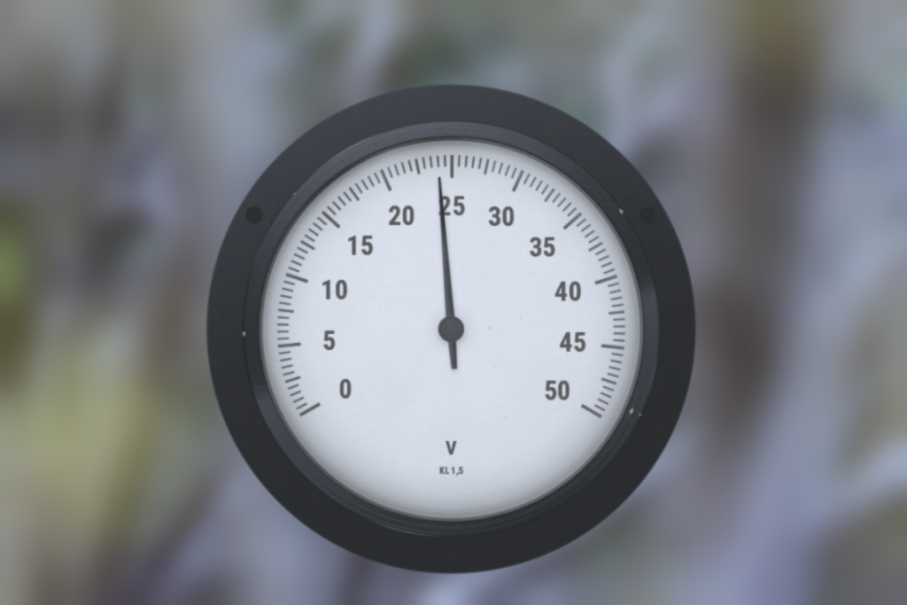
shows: 24 V
